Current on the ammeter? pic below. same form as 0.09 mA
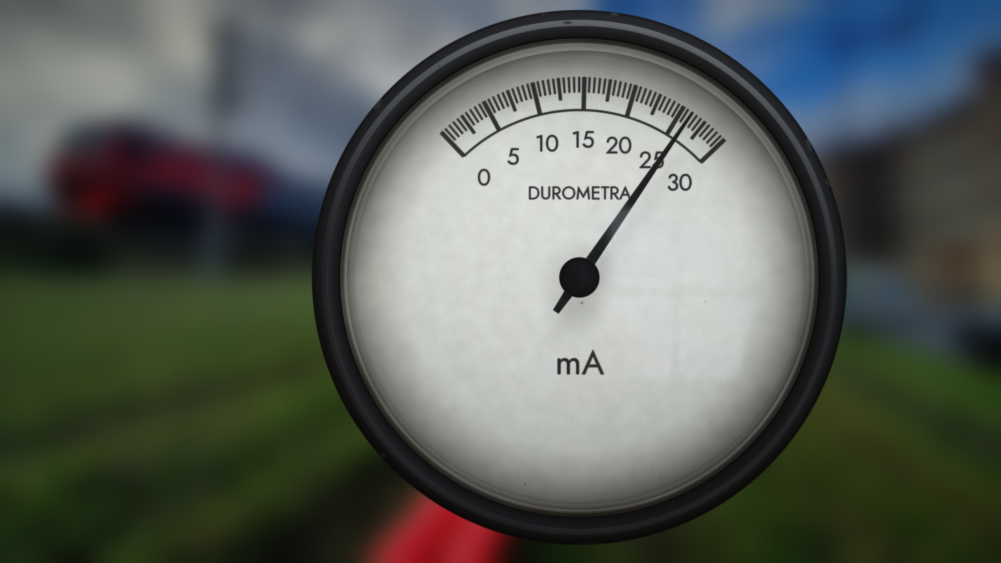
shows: 26 mA
